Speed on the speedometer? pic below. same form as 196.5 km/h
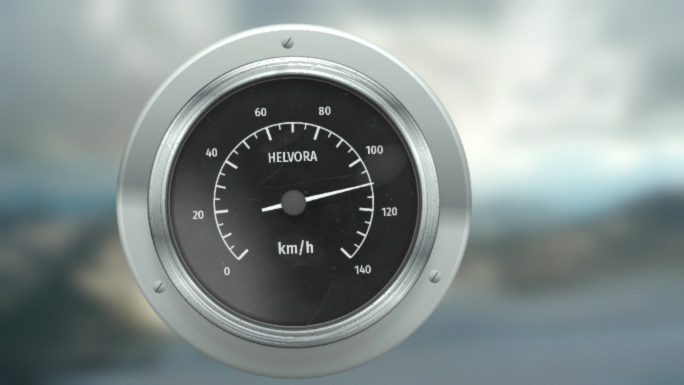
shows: 110 km/h
